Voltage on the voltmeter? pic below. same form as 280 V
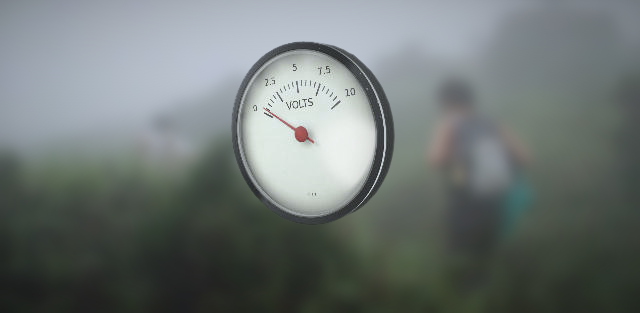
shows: 0.5 V
